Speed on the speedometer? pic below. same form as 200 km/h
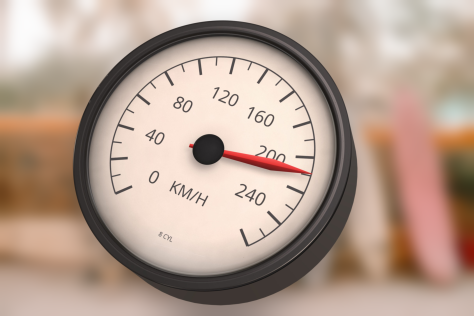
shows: 210 km/h
